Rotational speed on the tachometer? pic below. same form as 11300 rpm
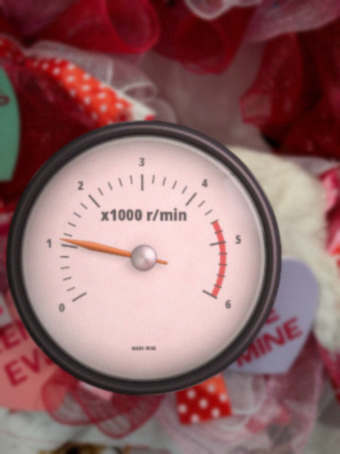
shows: 1100 rpm
